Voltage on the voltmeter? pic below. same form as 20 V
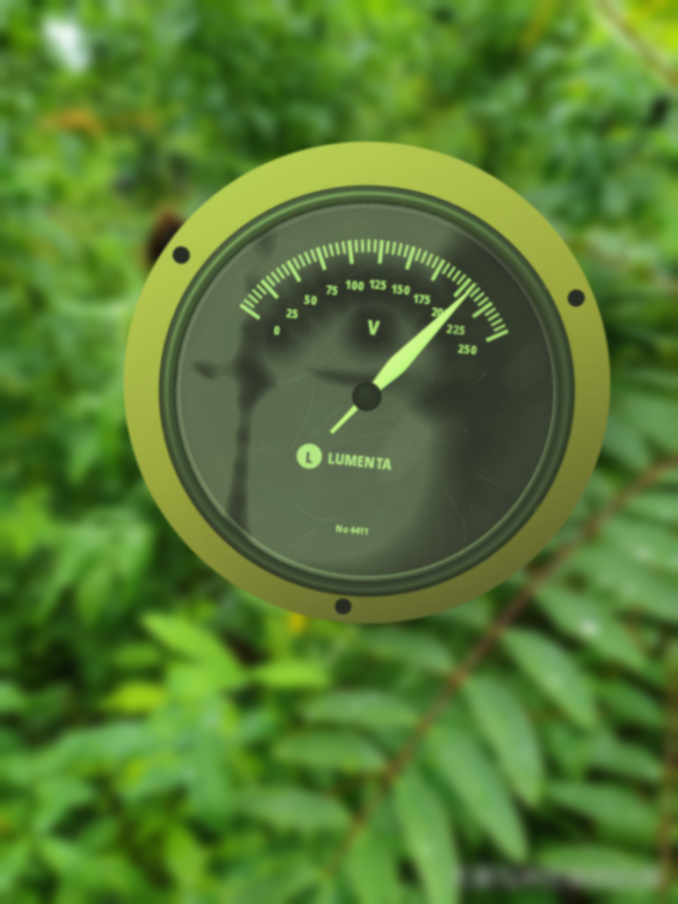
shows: 205 V
